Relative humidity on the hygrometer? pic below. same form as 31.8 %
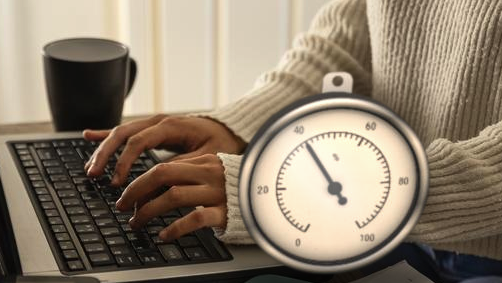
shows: 40 %
